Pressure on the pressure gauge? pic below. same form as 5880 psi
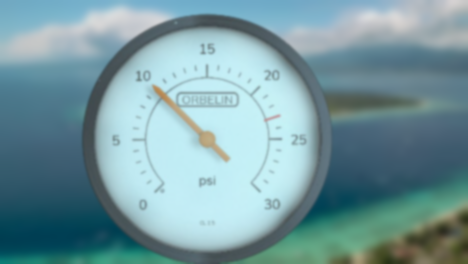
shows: 10 psi
